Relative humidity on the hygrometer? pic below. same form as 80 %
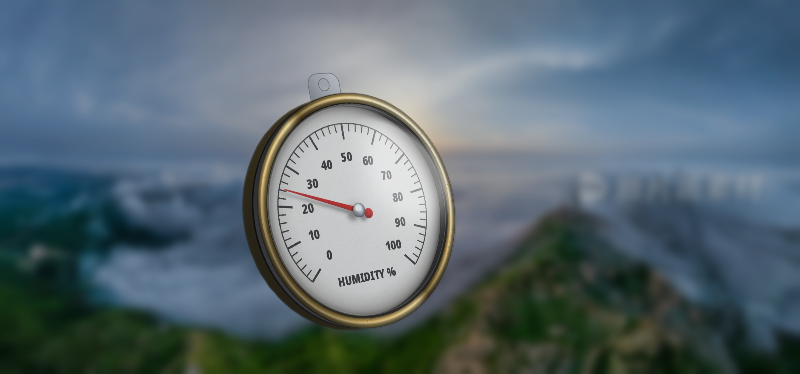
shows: 24 %
